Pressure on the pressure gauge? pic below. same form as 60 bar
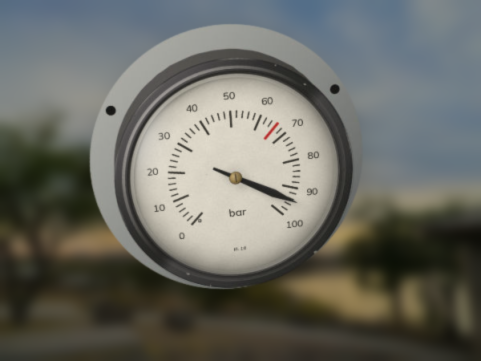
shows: 94 bar
